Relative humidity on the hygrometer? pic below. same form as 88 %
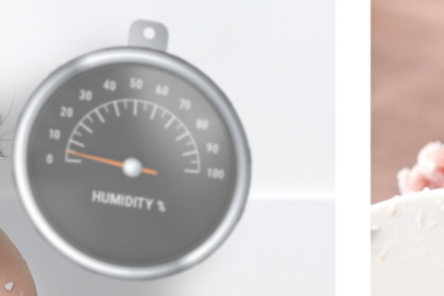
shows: 5 %
